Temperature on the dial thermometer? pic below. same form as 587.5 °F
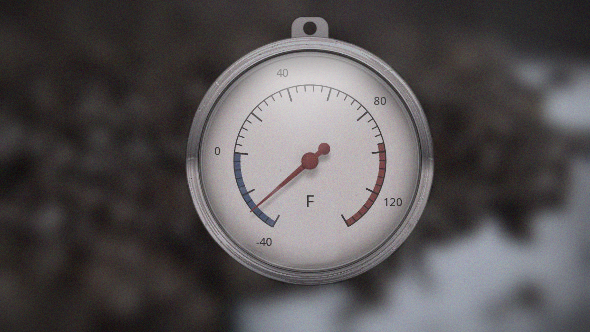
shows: -28 °F
